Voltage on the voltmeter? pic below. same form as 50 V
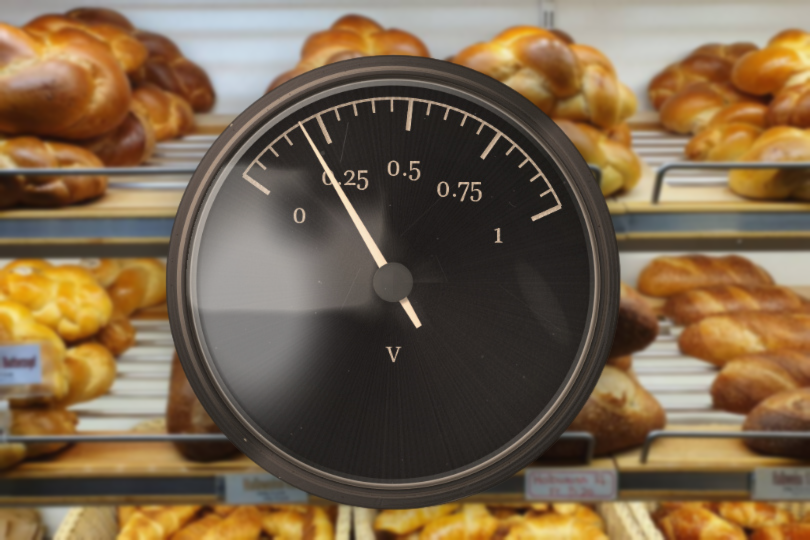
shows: 0.2 V
